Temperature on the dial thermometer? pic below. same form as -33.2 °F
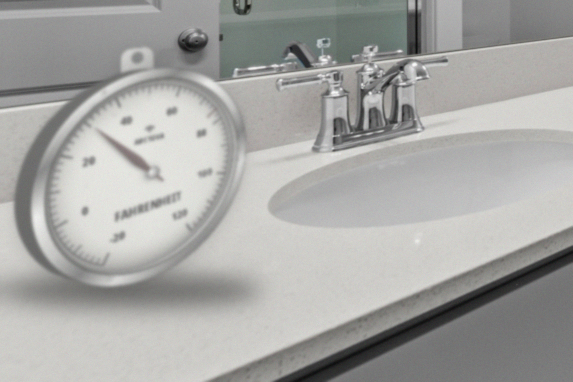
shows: 30 °F
